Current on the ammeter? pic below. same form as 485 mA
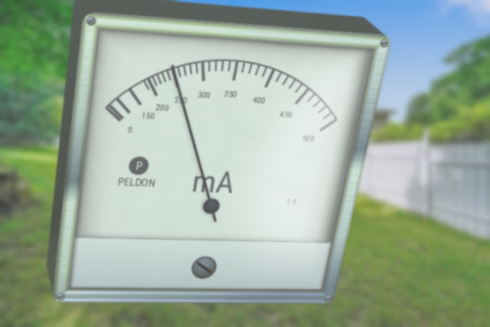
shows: 250 mA
